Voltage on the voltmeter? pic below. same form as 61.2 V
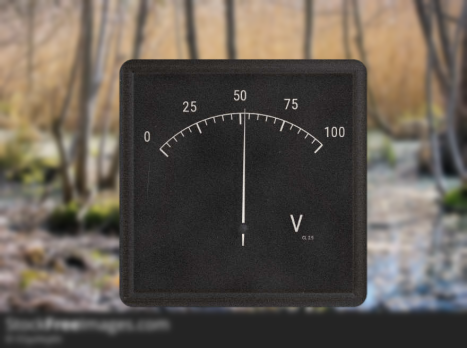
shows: 52.5 V
